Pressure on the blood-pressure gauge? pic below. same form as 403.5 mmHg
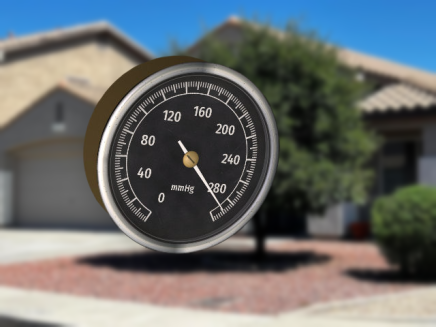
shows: 290 mmHg
